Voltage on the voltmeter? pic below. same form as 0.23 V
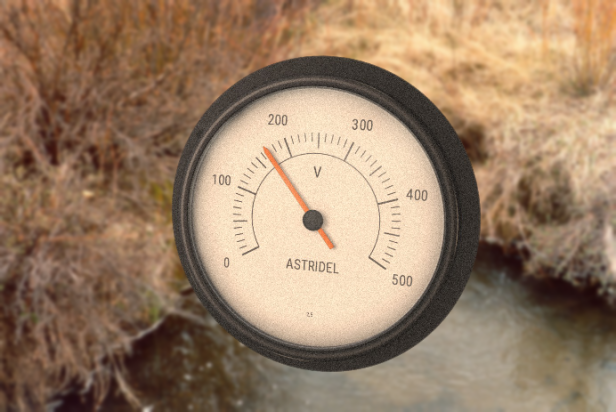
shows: 170 V
